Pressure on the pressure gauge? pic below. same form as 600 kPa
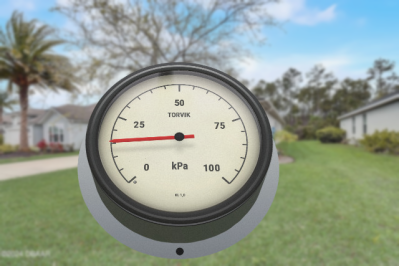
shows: 15 kPa
